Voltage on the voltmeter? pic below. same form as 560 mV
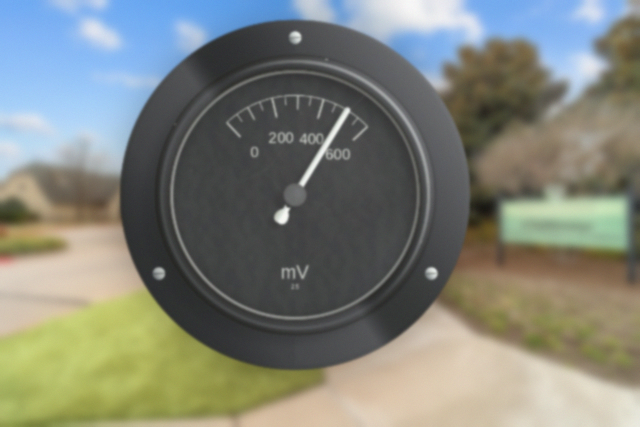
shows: 500 mV
